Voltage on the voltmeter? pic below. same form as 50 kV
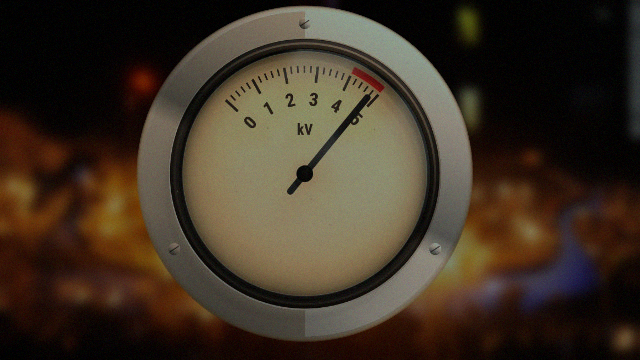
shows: 4.8 kV
